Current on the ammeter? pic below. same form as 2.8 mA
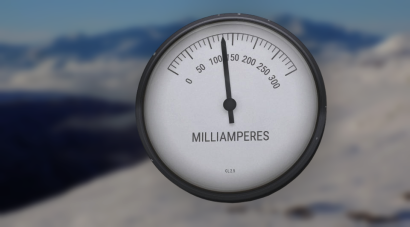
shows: 130 mA
